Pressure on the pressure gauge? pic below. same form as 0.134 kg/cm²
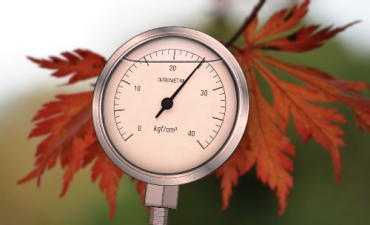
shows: 25 kg/cm²
